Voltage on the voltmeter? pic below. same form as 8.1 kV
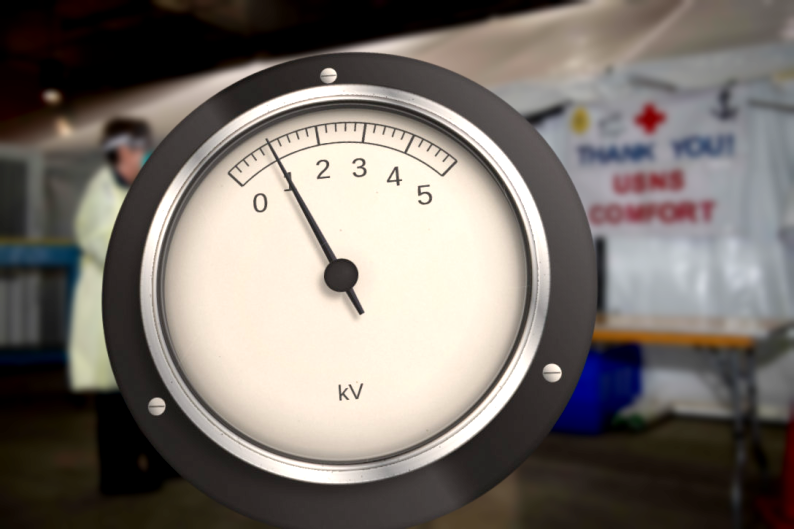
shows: 1 kV
